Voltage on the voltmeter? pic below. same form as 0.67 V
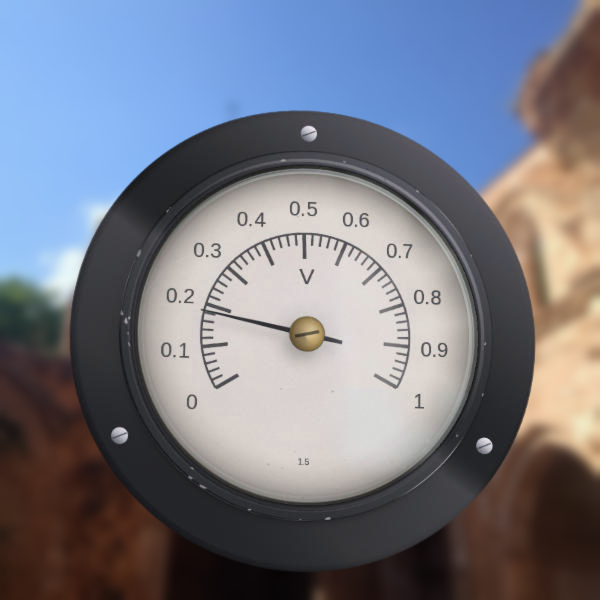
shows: 0.18 V
